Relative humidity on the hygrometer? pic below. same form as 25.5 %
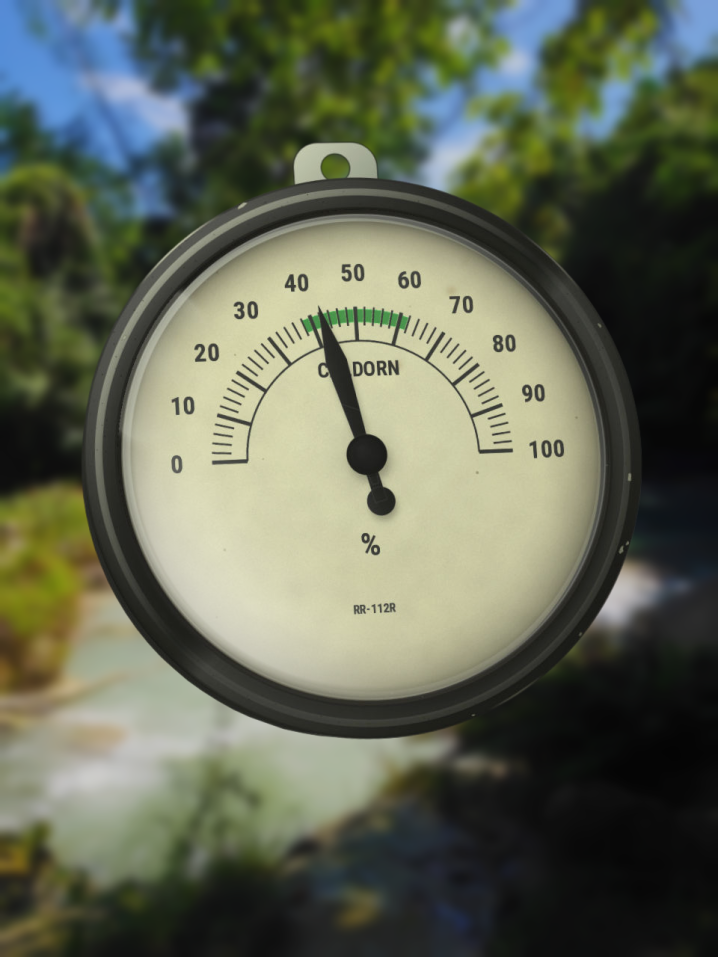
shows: 42 %
